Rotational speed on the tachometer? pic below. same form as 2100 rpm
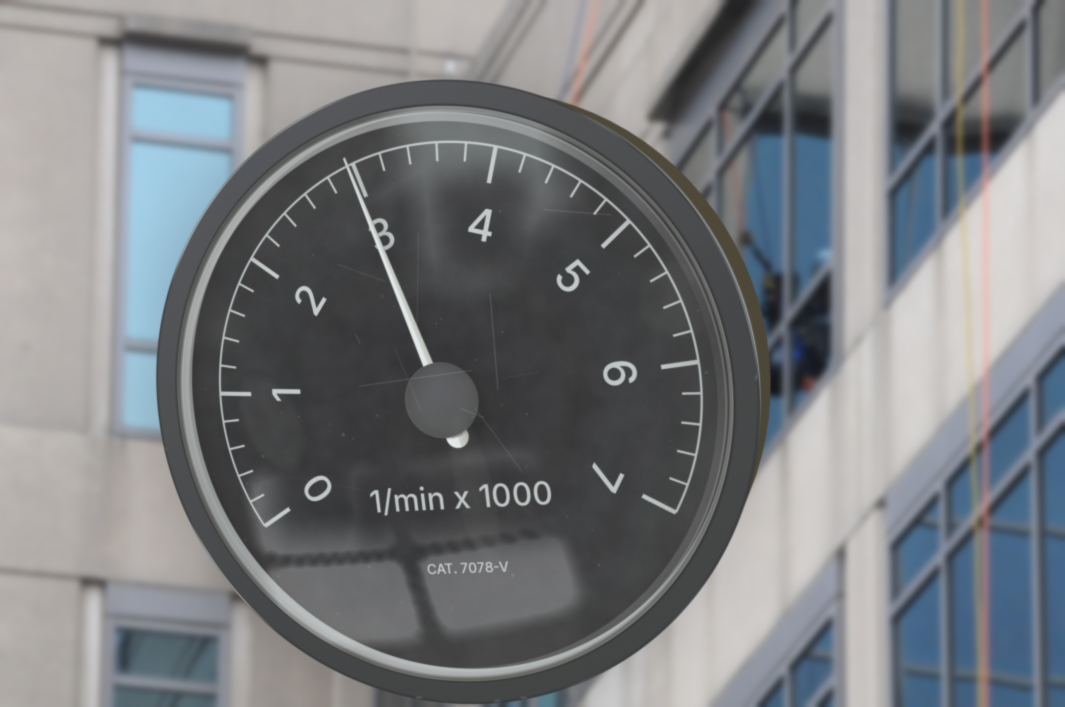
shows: 3000 rpm
